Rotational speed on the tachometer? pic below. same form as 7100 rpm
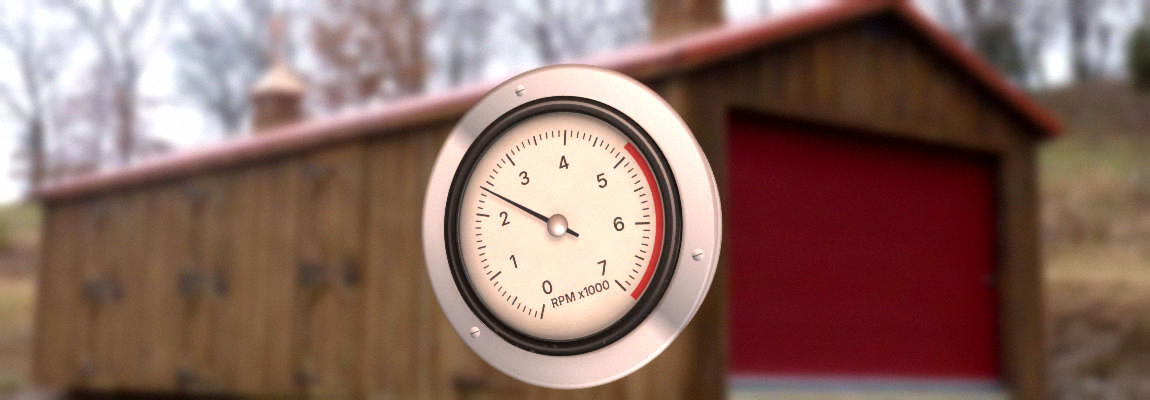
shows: 2400 rpm
